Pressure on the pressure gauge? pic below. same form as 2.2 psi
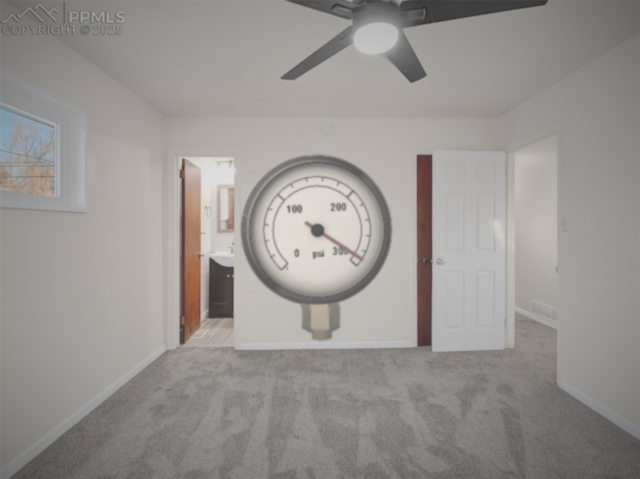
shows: 290 psi
